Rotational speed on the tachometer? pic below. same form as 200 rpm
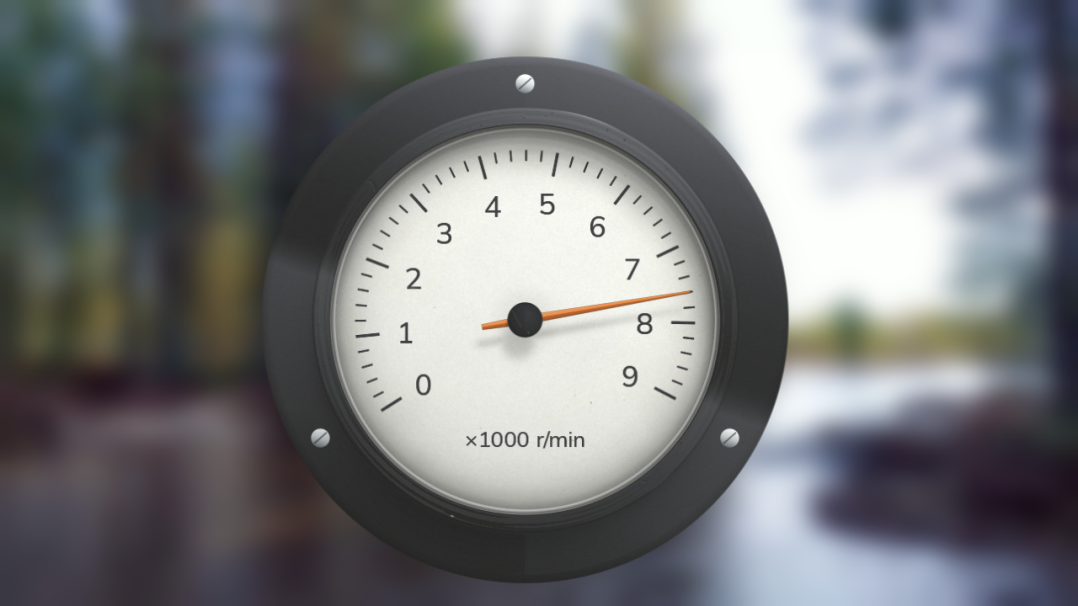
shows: 7600 rpm
